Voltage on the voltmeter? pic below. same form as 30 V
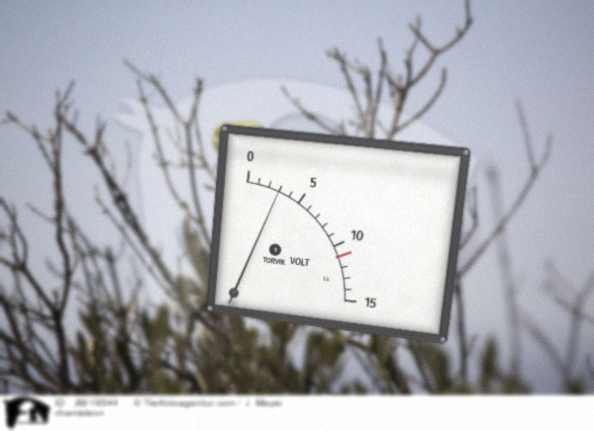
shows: 3 V
